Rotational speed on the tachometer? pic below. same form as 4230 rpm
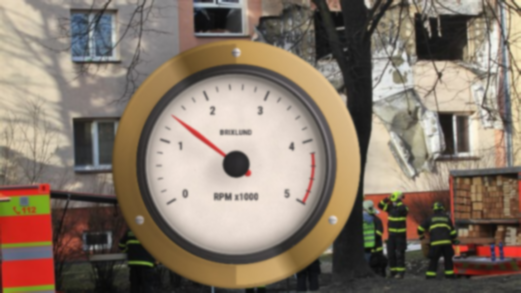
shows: 1400 rpm
